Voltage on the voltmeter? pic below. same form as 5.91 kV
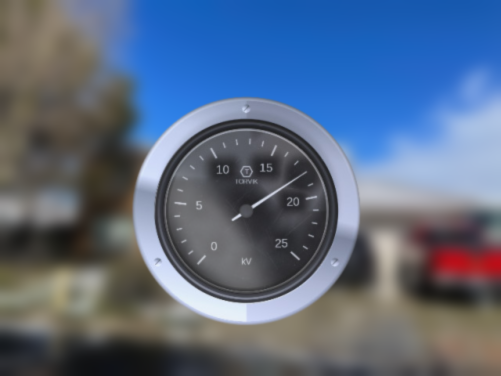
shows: 18 kV
